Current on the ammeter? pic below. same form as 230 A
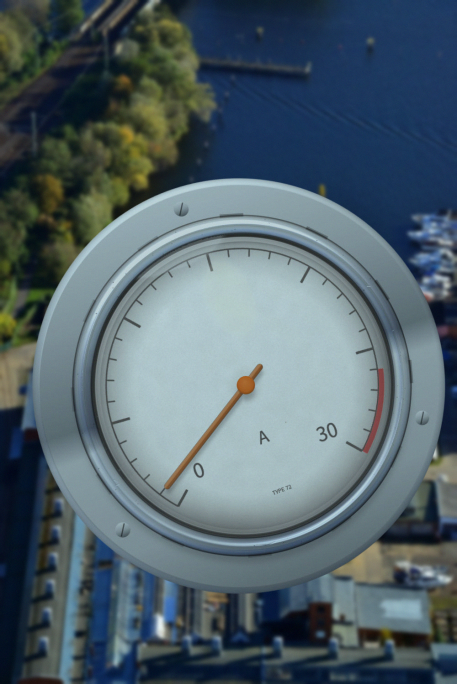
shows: 1 A
